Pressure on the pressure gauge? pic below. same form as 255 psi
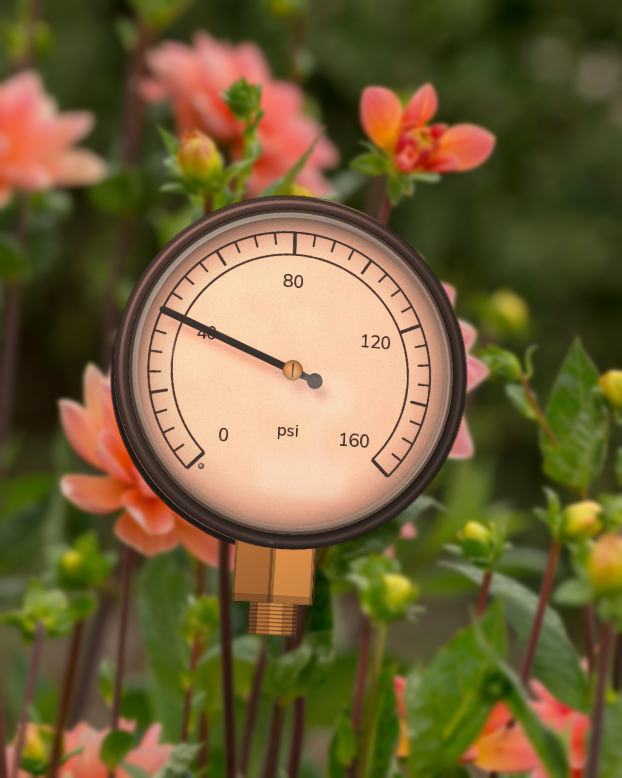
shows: 40 psi
